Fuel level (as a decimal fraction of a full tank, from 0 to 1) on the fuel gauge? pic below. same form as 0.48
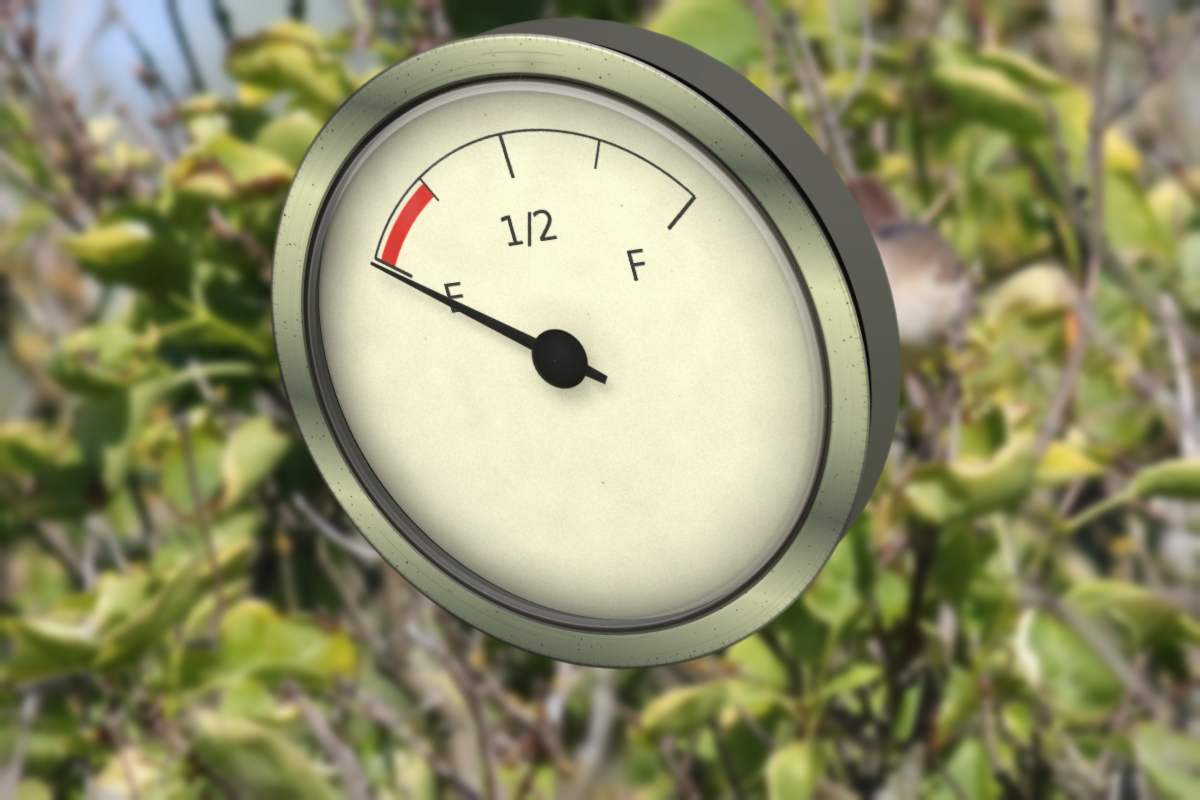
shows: 0
